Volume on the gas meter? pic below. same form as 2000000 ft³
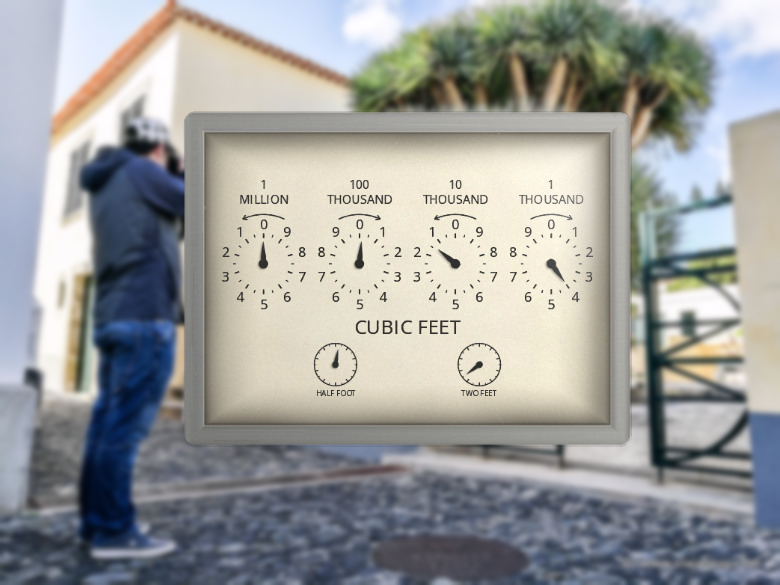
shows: 1400 ft³
